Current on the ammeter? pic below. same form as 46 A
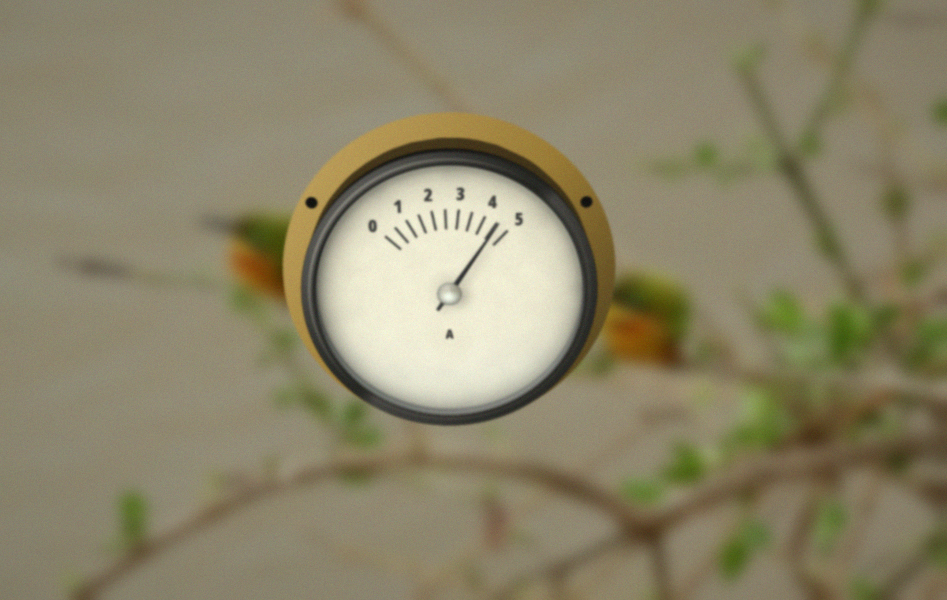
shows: 4.5 A
